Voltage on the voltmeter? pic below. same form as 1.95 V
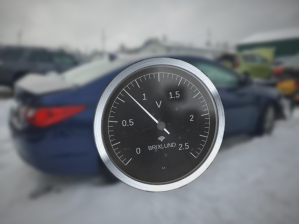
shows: 0.85 V
